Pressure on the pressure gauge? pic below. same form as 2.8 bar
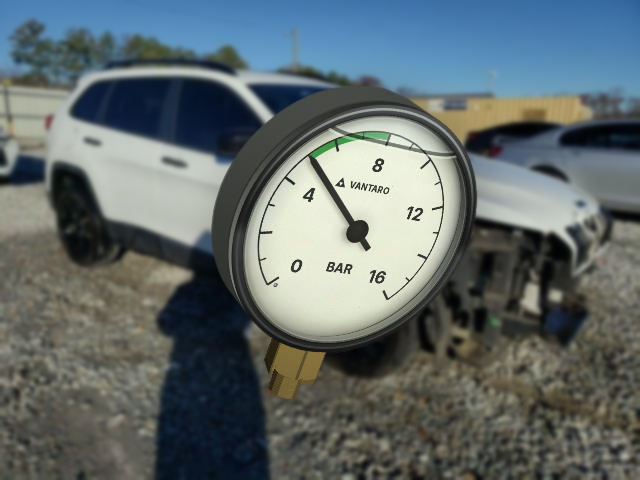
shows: 5 bar
